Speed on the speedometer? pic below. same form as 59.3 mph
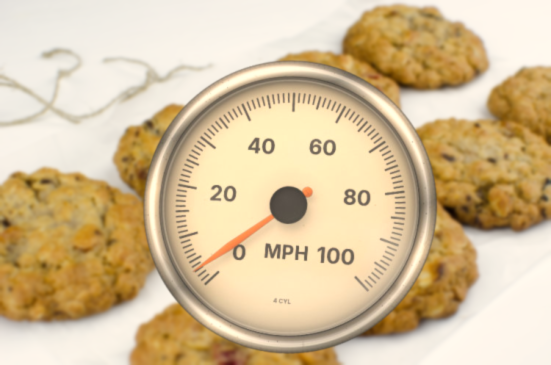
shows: 3 mph
